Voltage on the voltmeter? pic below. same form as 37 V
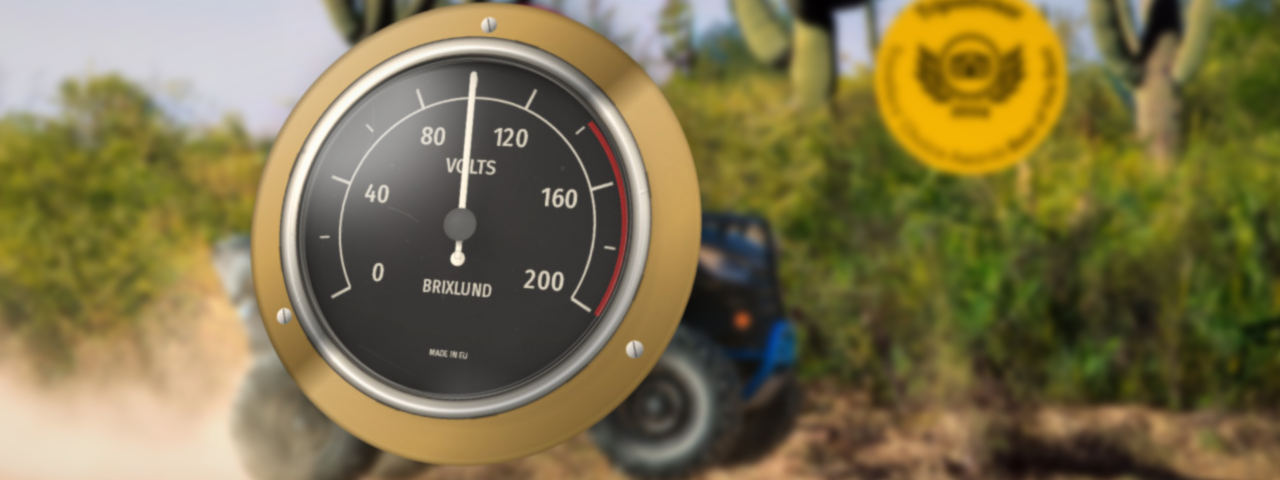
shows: 100 V
